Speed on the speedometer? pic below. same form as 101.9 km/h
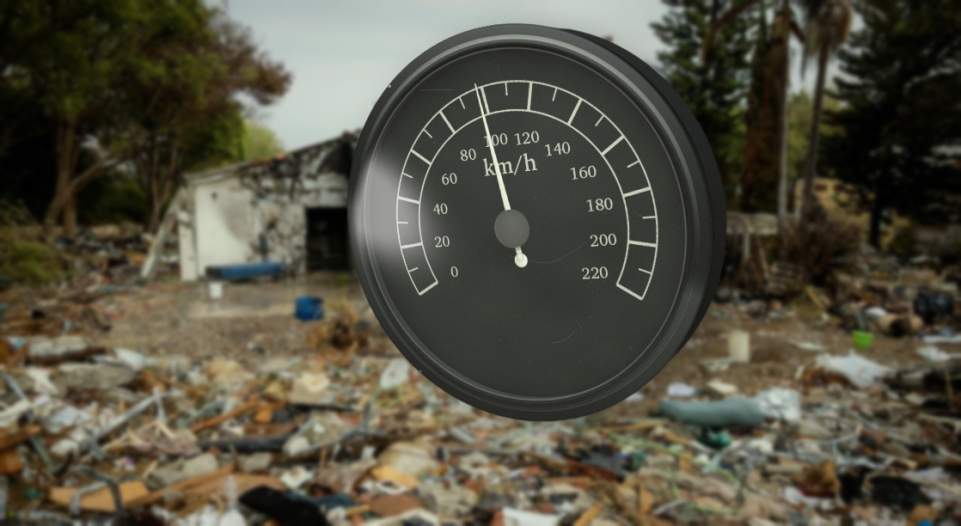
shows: 100 km/h
